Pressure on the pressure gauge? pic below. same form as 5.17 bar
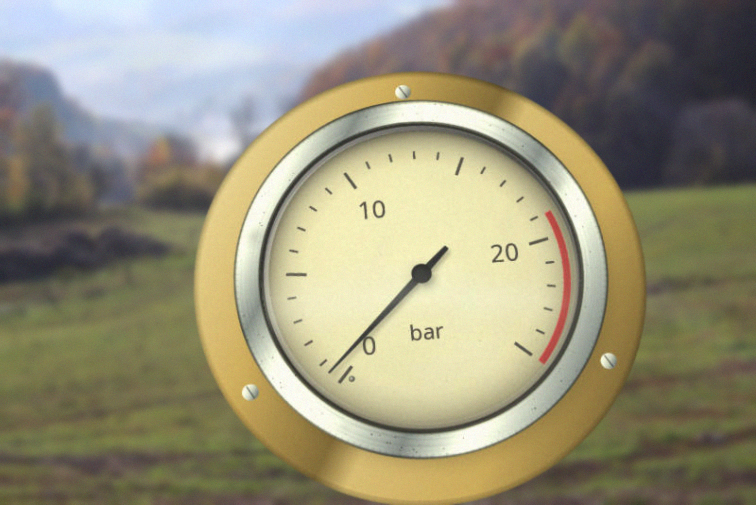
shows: 0.5 bar
